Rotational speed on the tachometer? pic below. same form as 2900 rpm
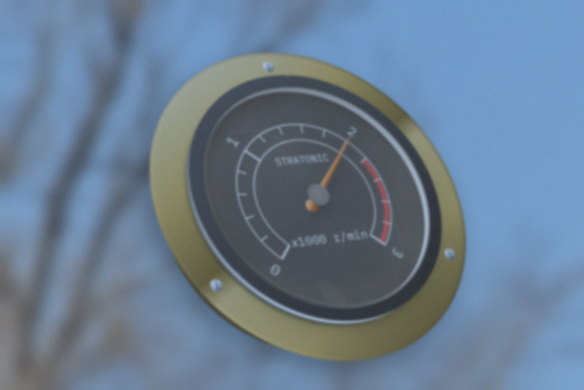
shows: 2000 rpm
